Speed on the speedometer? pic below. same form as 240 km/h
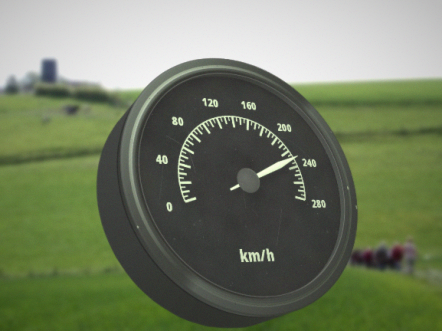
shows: 230 km/h
